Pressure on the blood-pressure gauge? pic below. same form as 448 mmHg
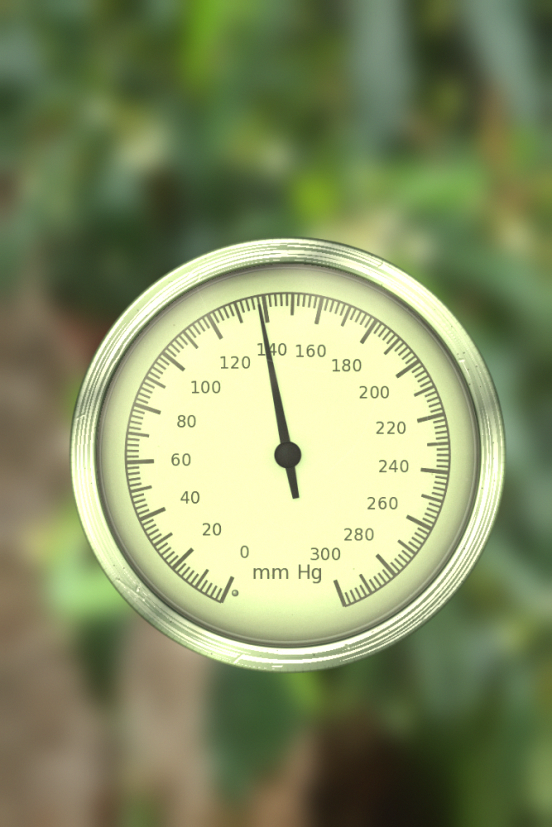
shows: 138 mmHg
